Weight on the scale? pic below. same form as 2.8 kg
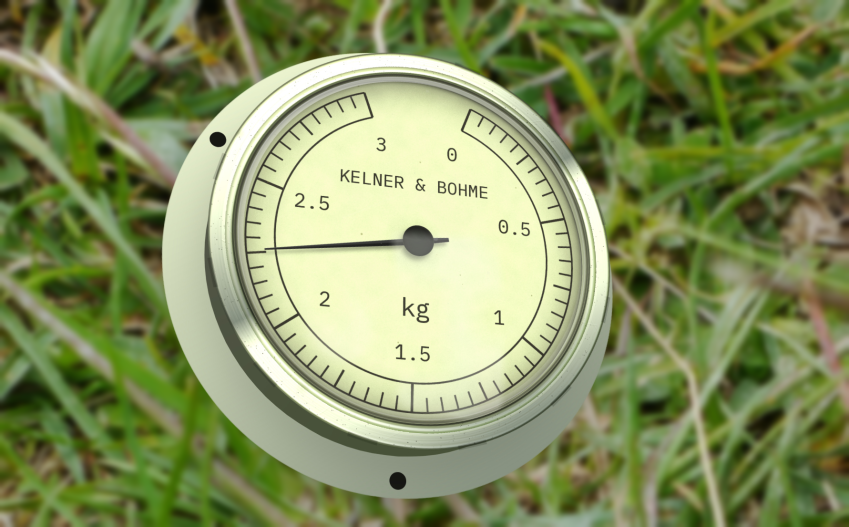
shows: 2.25 kg
